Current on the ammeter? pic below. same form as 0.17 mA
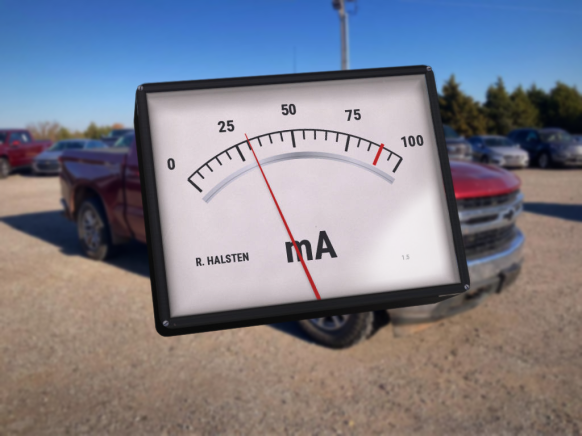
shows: 30 mA
